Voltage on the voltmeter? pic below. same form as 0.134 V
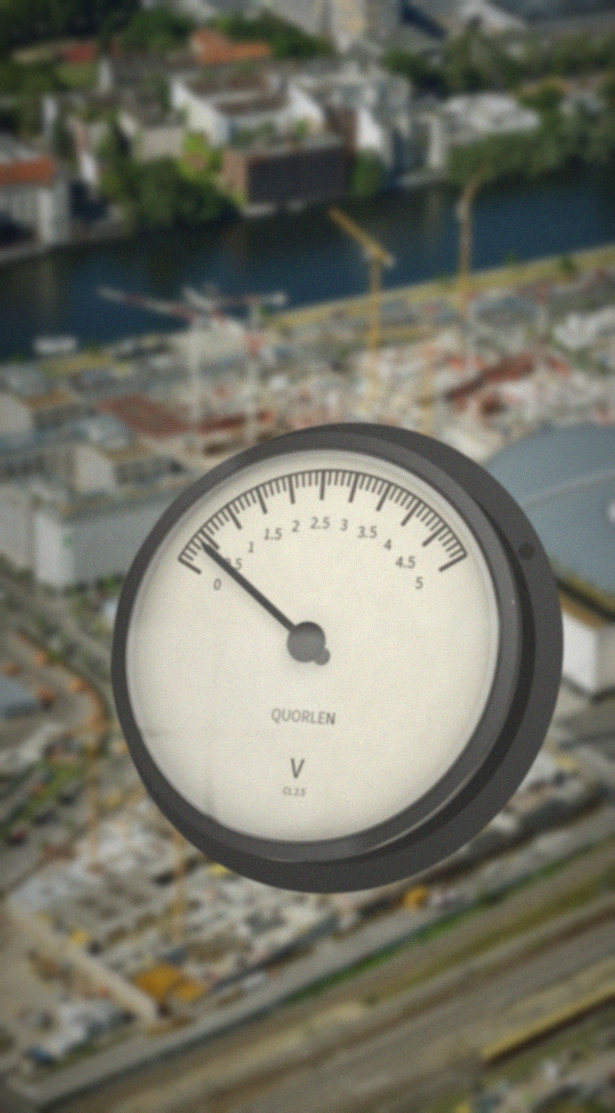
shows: 0.4 V
